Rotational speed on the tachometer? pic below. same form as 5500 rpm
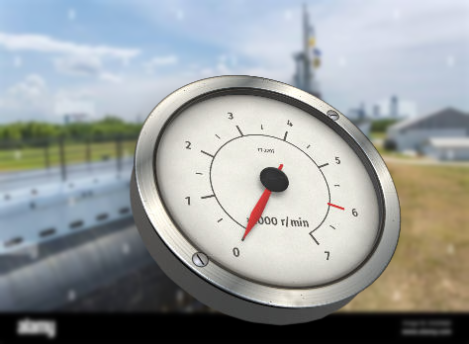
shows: 0 rpm
